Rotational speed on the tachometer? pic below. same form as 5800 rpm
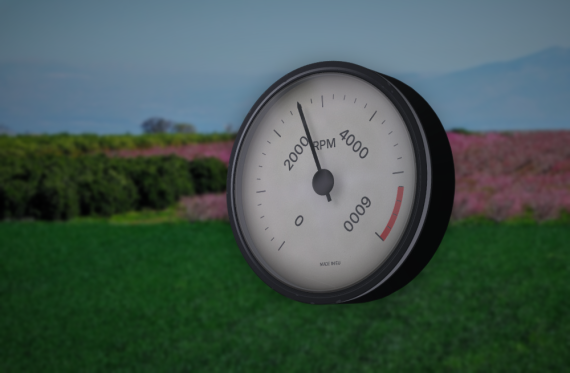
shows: 2600 rpm
